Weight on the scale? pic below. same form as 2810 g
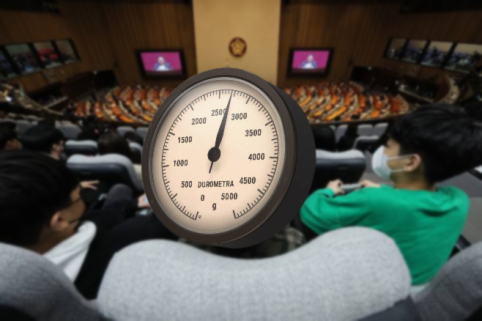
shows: 2750 g
